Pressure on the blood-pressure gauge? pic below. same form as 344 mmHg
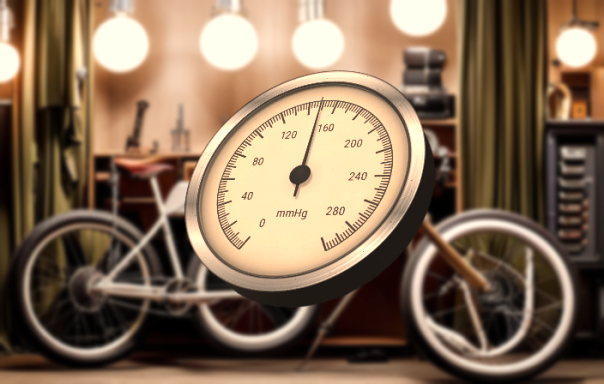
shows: 150 mmHg
